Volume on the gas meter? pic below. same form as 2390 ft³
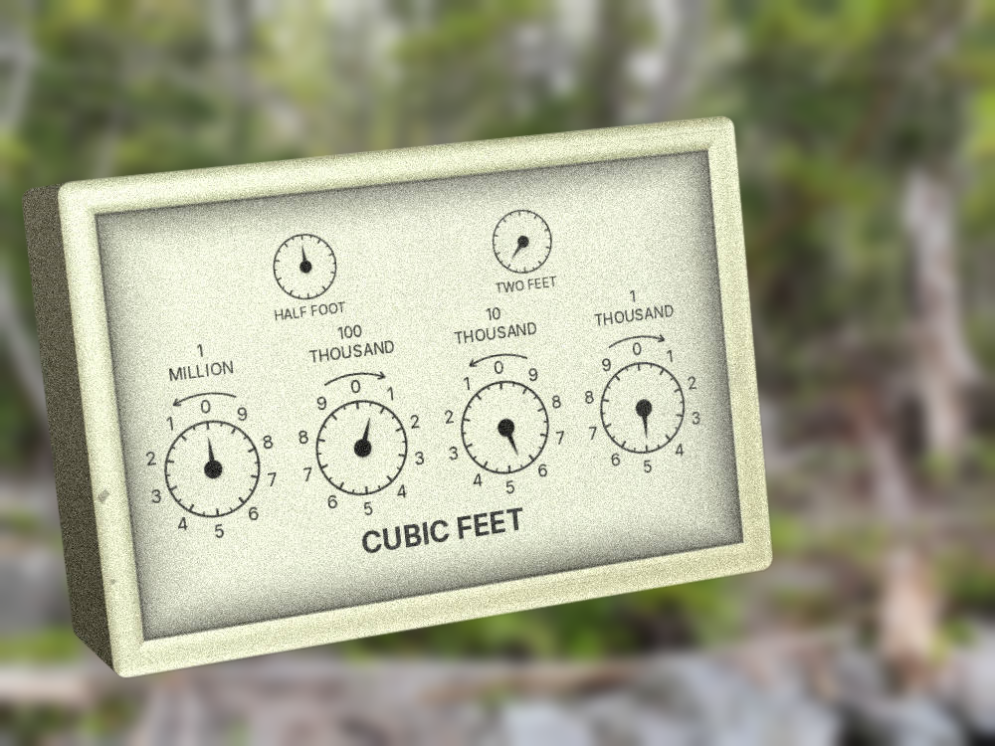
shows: 5500 ft³
